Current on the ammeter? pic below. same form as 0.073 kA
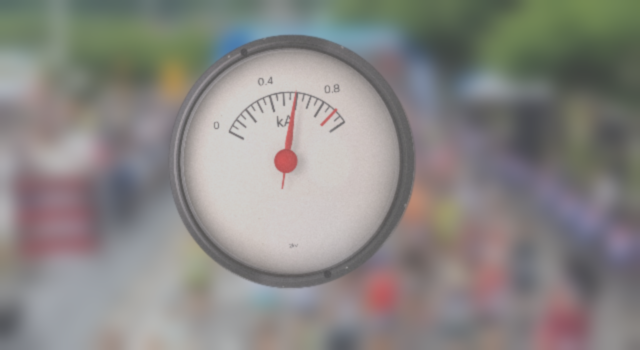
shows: 0.6 kA
